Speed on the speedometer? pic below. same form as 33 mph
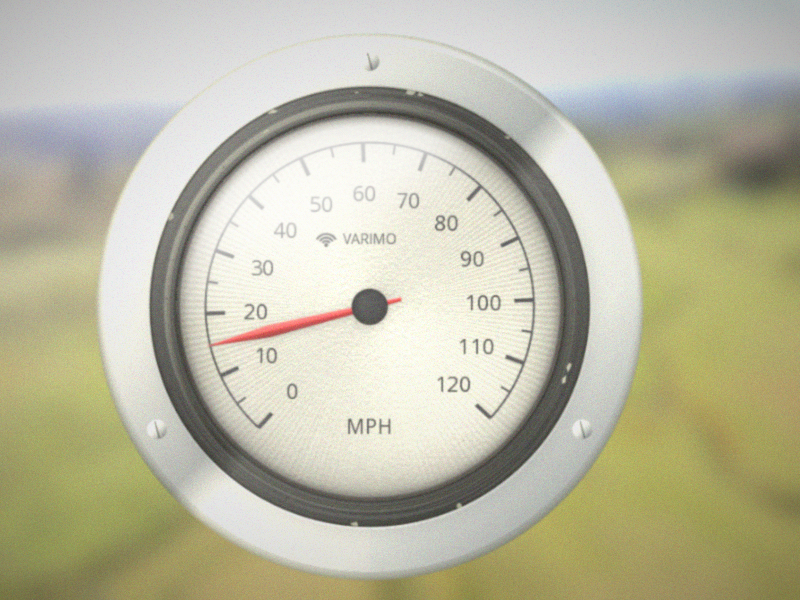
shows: 15 mph
